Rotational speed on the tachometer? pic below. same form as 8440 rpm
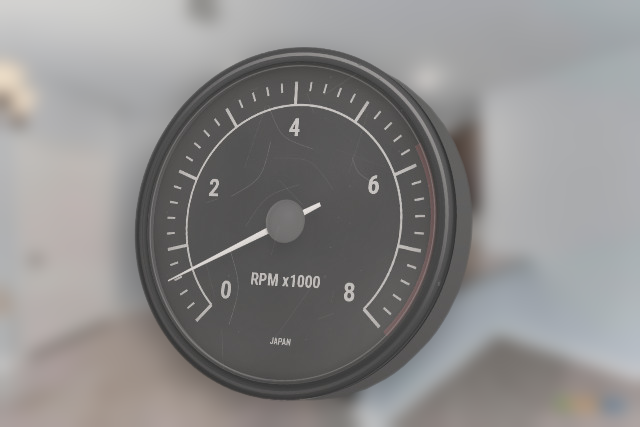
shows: 600 rpm
